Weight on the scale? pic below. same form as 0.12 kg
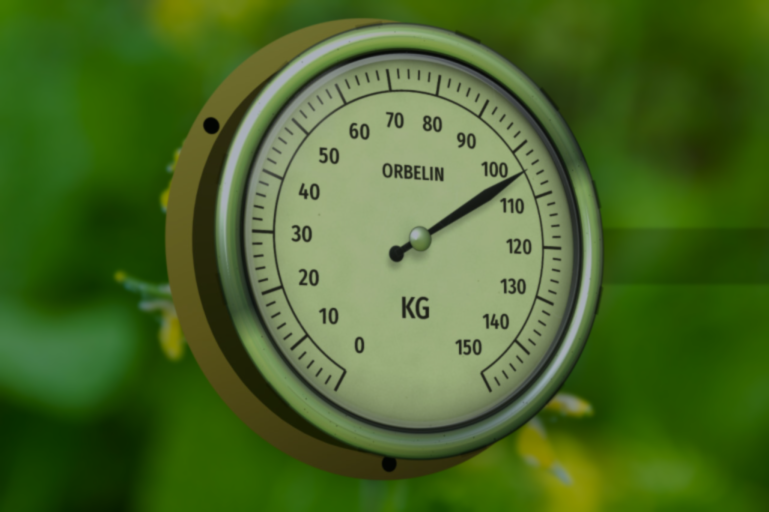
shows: 104 kg
